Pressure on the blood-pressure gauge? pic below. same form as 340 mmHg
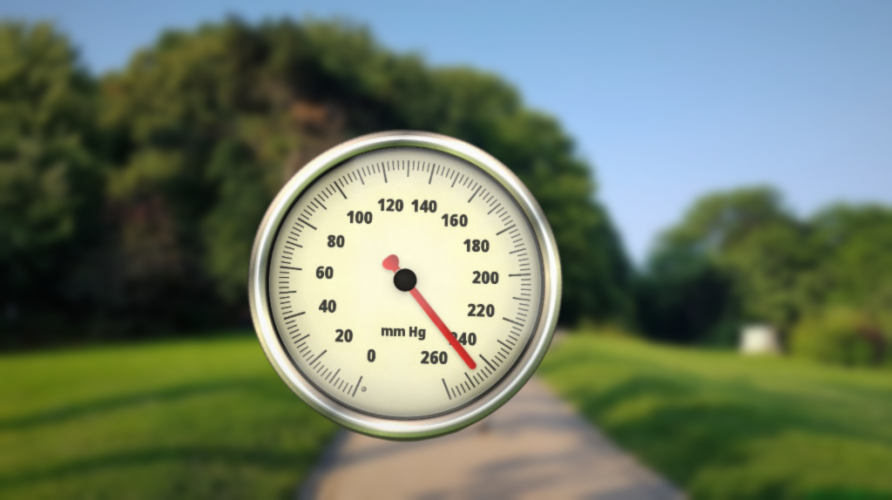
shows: 246 mmHg
